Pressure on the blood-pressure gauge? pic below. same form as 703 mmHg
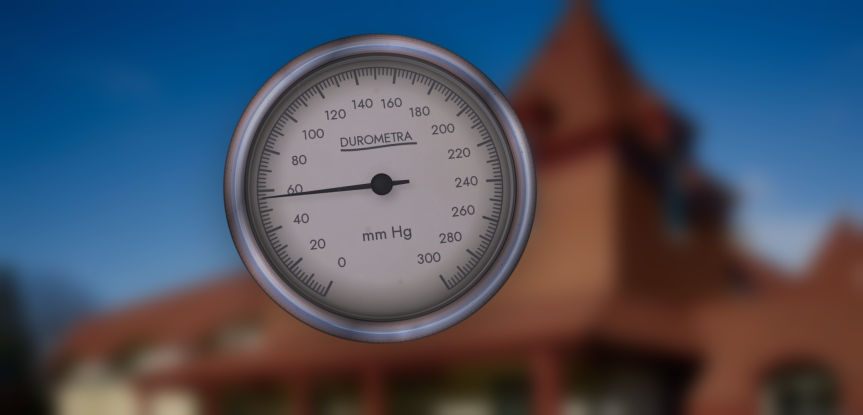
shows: 56 mmHg
